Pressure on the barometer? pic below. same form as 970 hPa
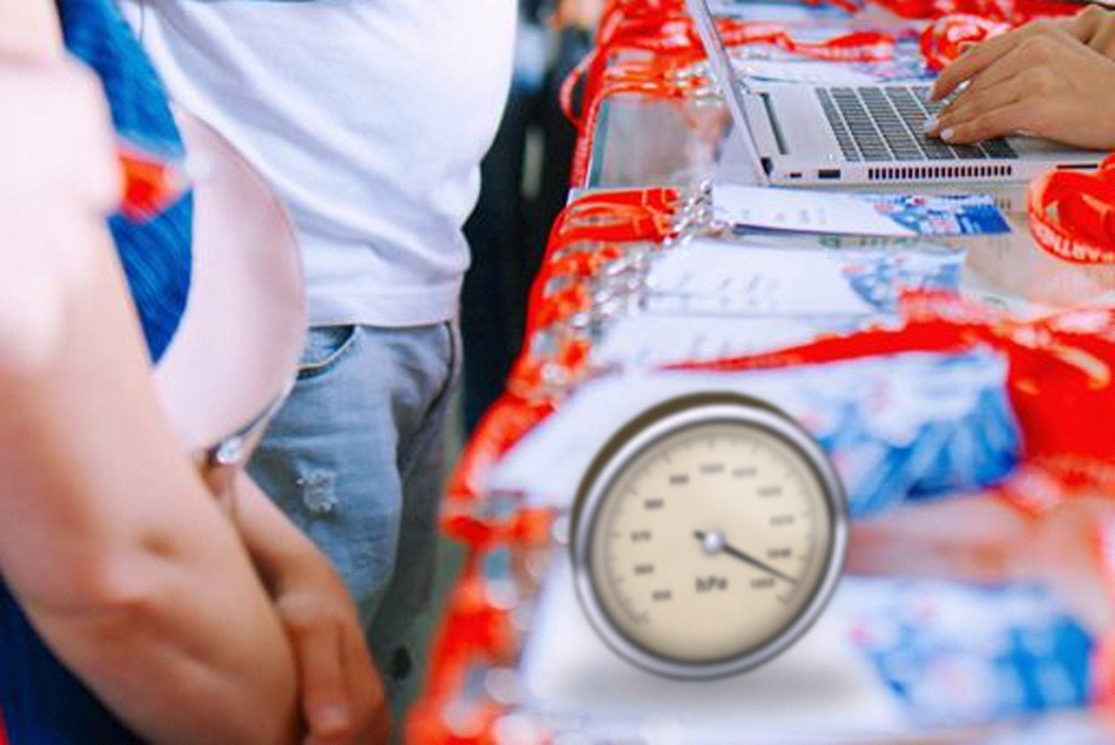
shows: 1045 hPa
